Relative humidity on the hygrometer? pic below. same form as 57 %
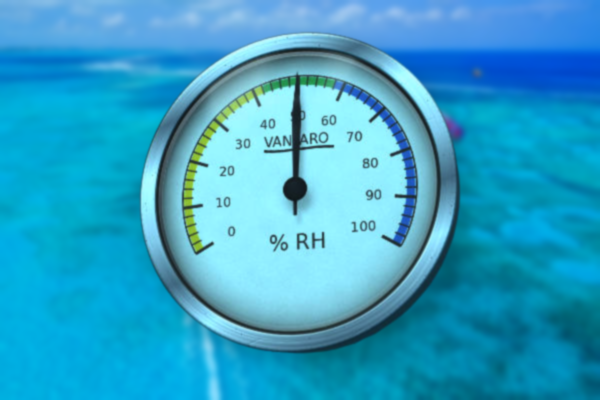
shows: 50 %
